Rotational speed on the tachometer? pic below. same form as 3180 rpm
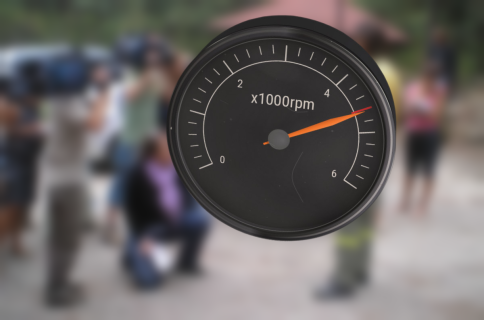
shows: 4600 rpm
